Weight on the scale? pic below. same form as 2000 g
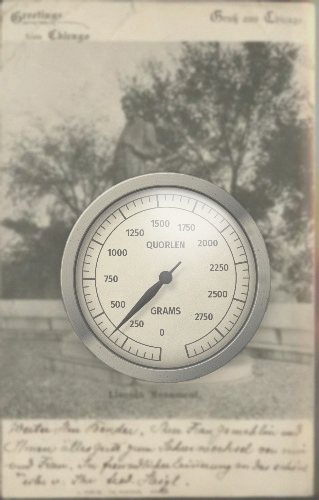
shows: 350 g
